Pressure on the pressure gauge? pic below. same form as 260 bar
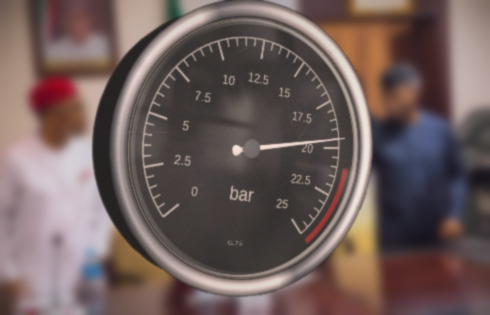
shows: 19.5 bar
